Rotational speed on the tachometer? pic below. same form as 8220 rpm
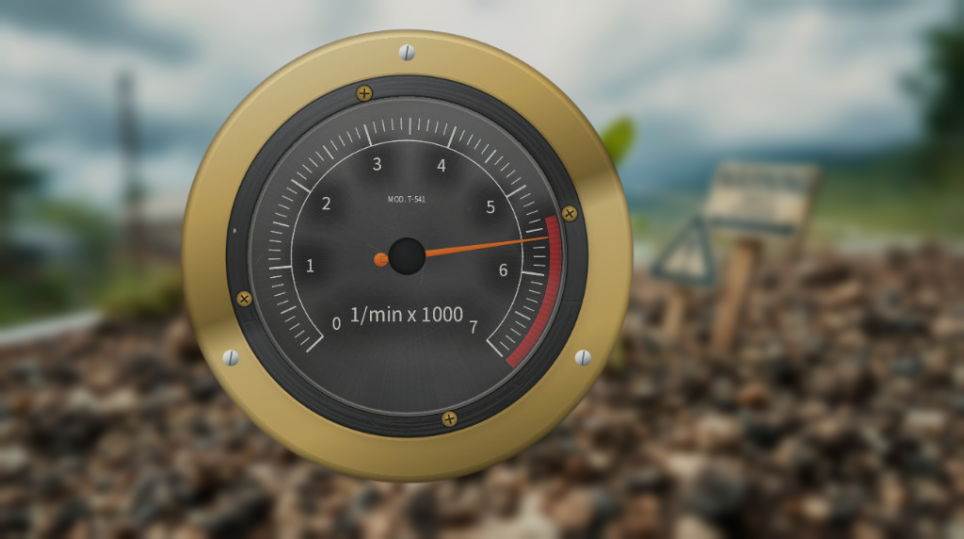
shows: 5600 rpm
